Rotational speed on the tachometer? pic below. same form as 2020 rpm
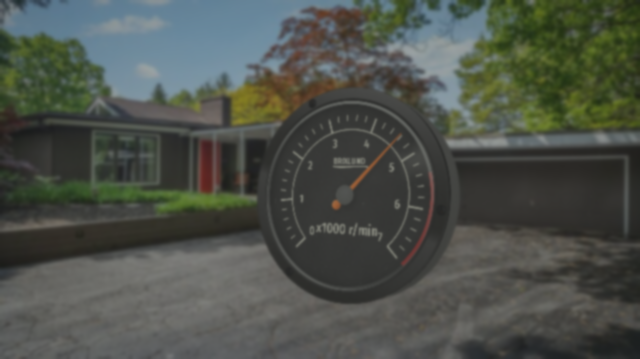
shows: 4600 rpm
